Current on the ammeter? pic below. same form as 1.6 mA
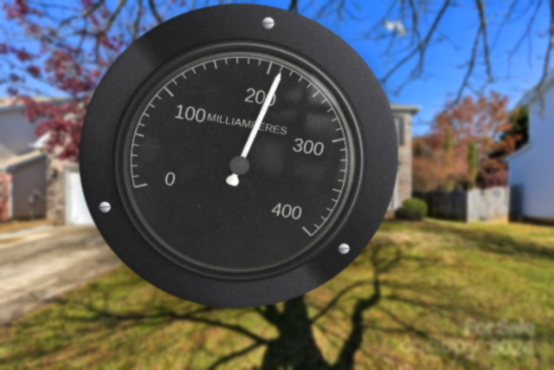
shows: 210 mA
